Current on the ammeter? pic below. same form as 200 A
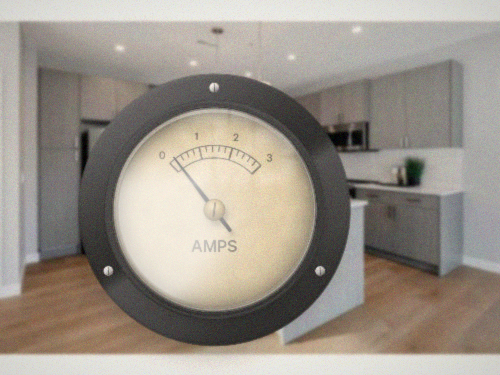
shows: 0.2 A
